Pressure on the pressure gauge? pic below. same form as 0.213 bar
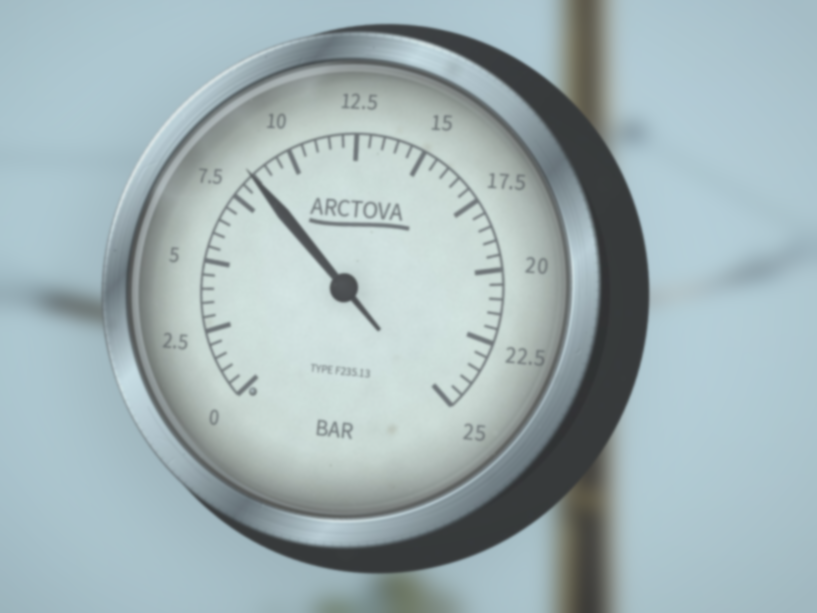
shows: 8.5 bar
